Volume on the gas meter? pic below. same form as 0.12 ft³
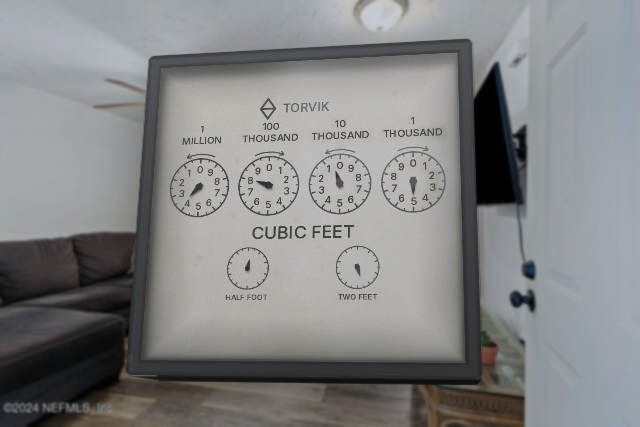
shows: 380500 ft³
